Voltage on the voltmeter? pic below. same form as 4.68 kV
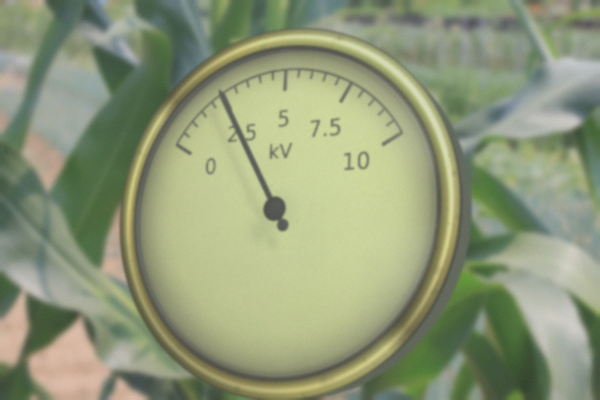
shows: 2.5 kV
